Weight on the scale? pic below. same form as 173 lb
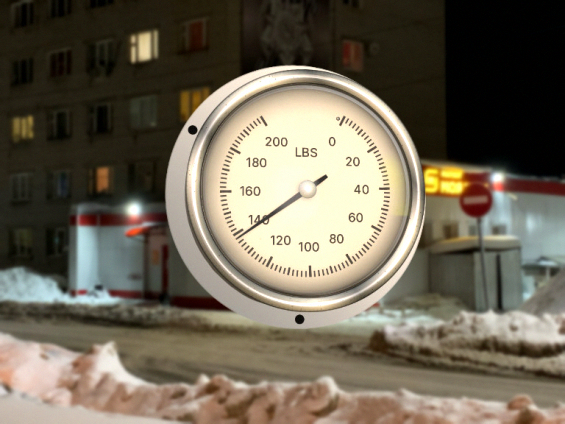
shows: 138 lb
